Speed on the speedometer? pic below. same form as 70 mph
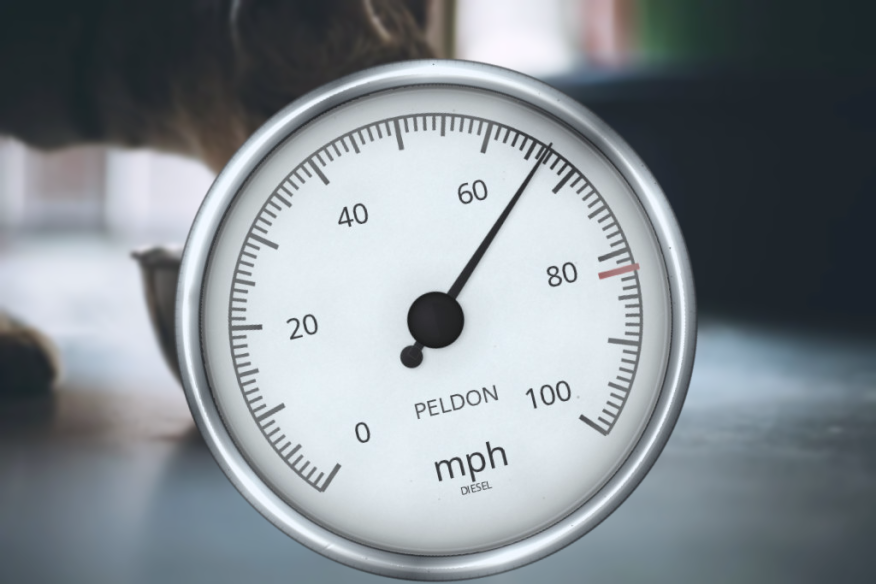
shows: 66.5 mph
